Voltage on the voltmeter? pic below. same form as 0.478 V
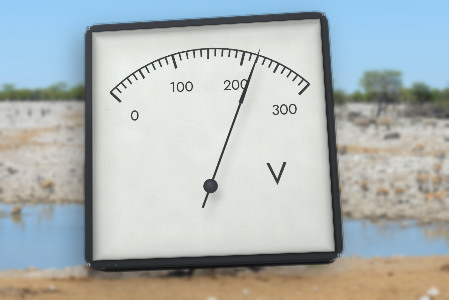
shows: 220 V
